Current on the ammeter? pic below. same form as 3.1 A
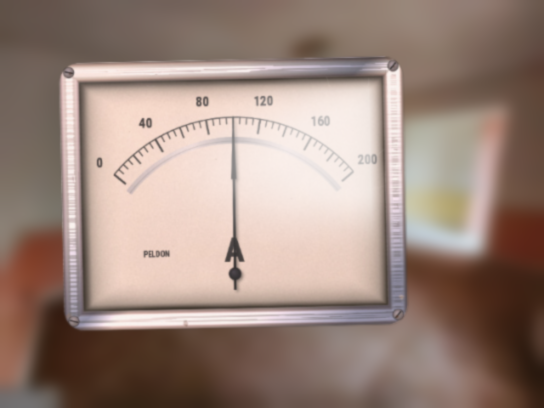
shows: 100 A
